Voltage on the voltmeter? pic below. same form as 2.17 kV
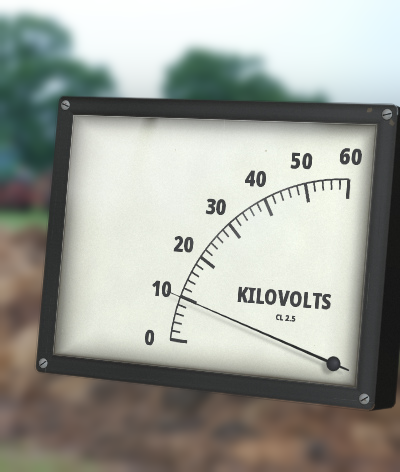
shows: 10 kV
